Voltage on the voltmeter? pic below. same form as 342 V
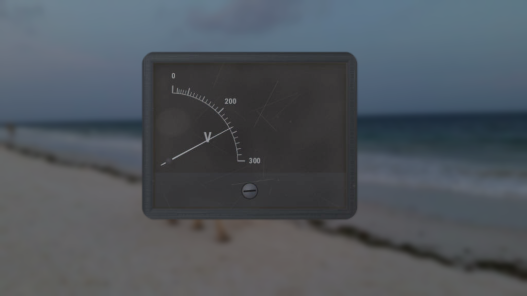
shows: 240 V
